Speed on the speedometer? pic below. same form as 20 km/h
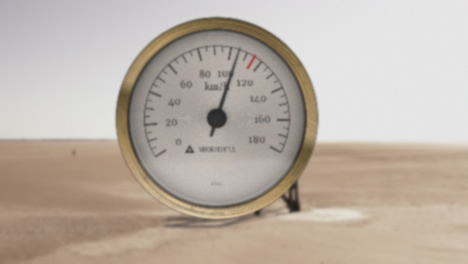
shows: 105 km/h
